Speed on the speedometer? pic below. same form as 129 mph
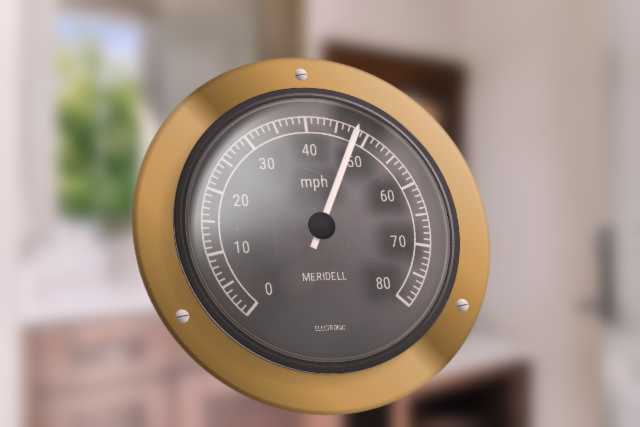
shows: 48 mph
